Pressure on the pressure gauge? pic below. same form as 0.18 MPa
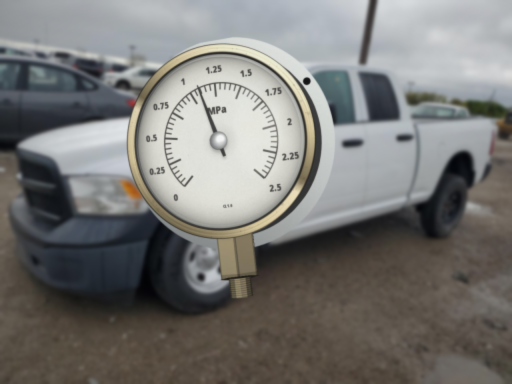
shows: 1.1 MPa
